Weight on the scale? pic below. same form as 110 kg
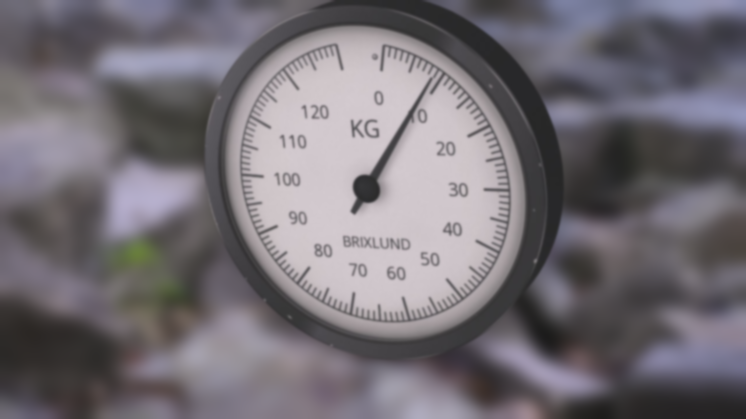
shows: 9 kg
